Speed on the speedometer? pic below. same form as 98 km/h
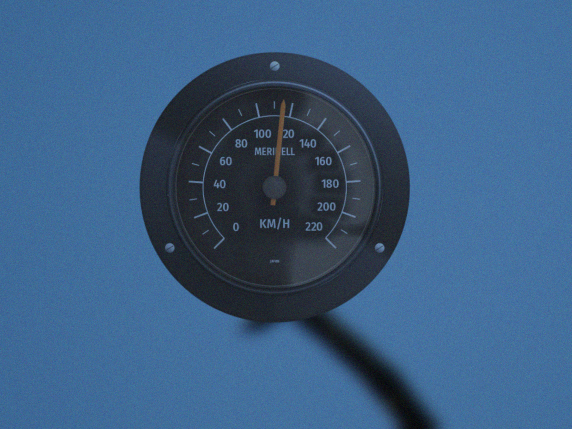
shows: 115 km/h
